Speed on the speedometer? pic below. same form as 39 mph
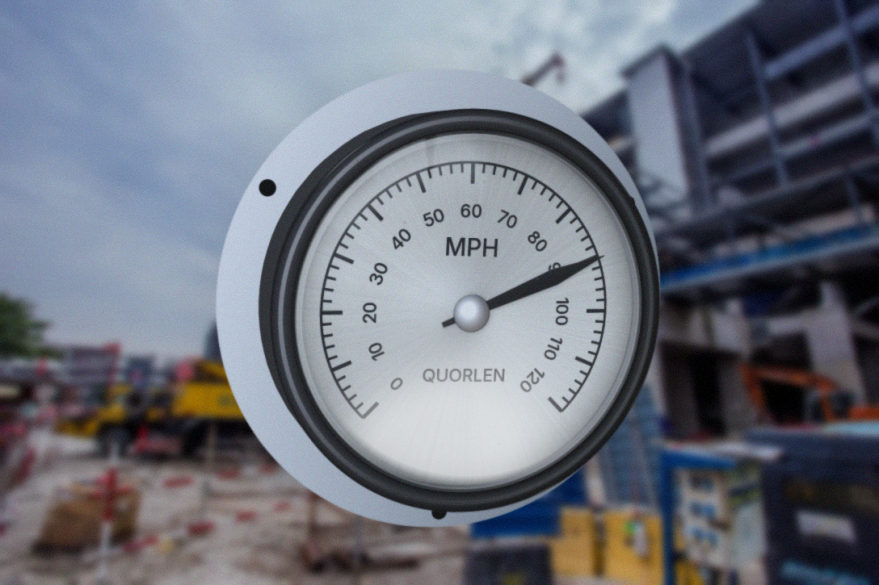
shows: 90 mph
